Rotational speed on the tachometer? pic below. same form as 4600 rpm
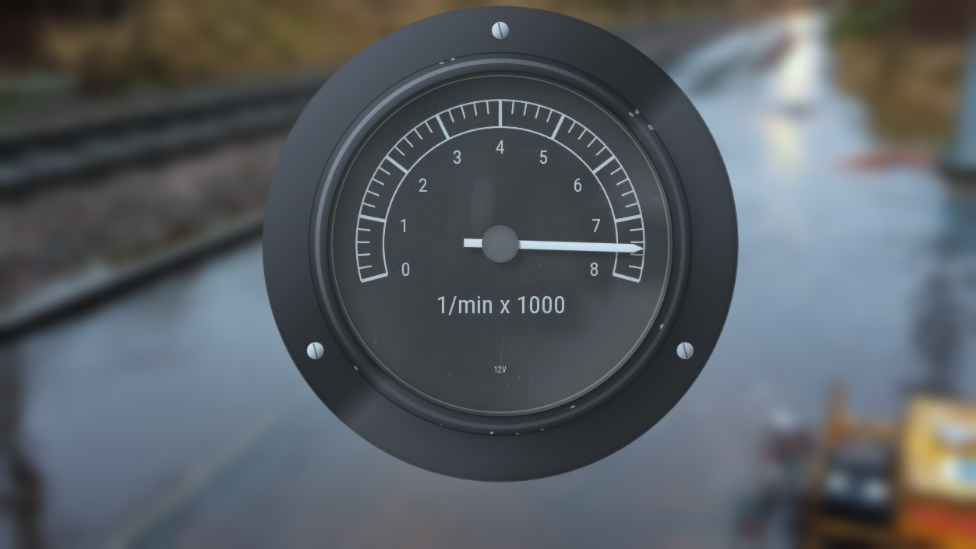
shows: 7500 rpm
